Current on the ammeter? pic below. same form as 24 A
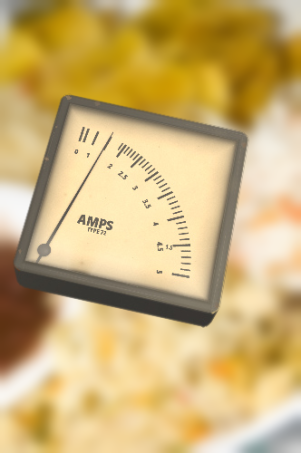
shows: 1.5 A
